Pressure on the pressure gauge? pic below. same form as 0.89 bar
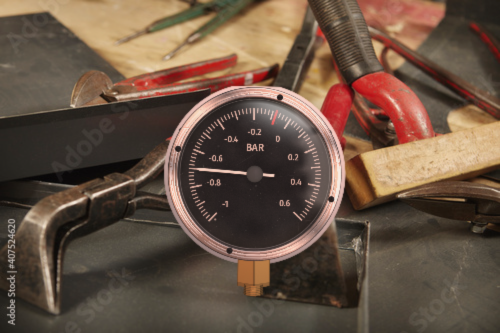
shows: -0.7 bar
